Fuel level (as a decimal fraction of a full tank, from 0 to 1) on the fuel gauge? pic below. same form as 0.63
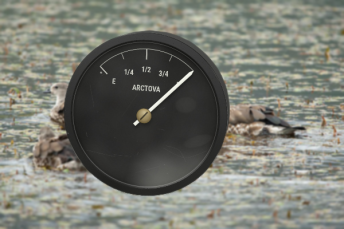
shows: 1
